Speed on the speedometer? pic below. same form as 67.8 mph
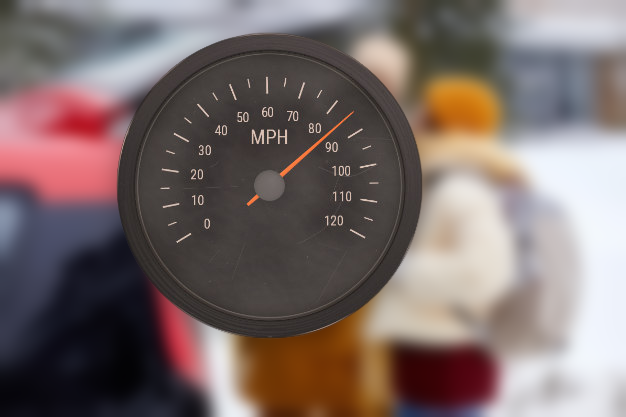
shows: 85 mph
